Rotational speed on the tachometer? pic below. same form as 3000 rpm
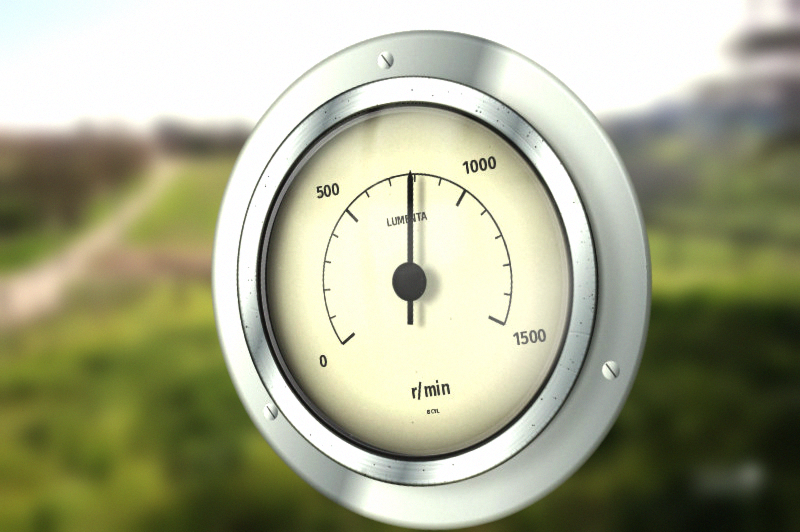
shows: 800 rpm
